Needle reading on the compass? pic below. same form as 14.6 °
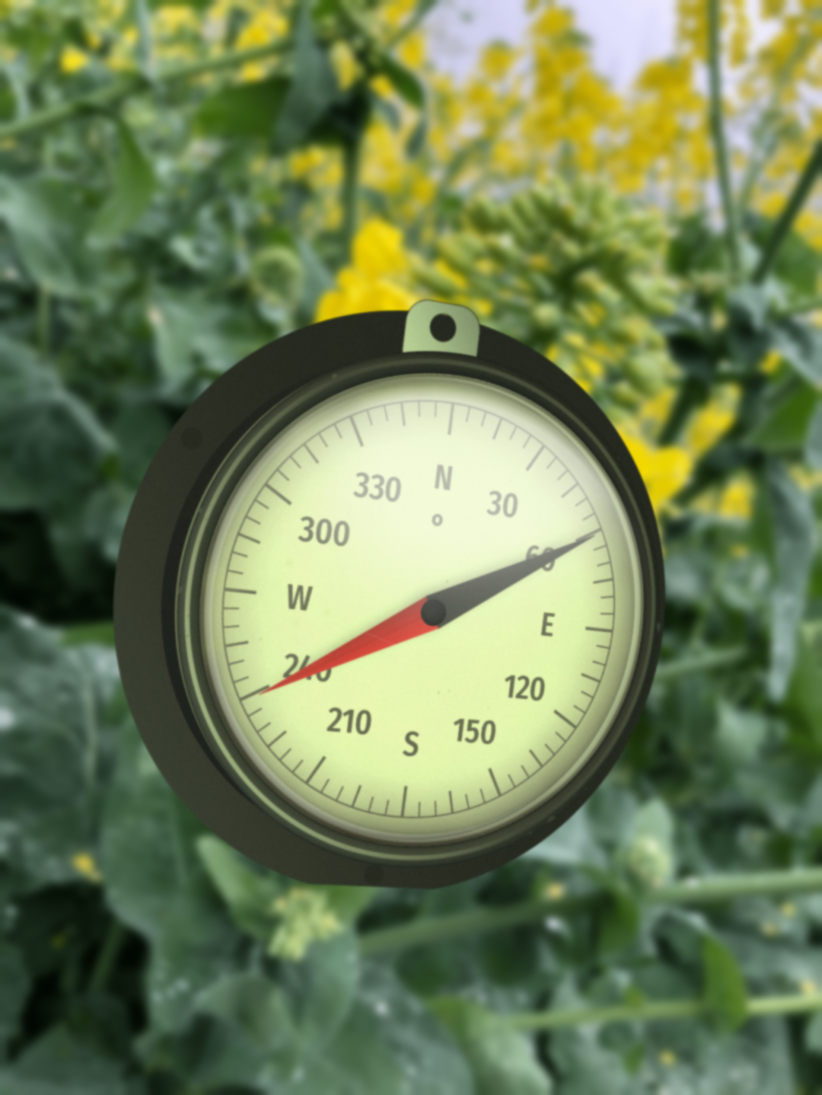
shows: 240 °
